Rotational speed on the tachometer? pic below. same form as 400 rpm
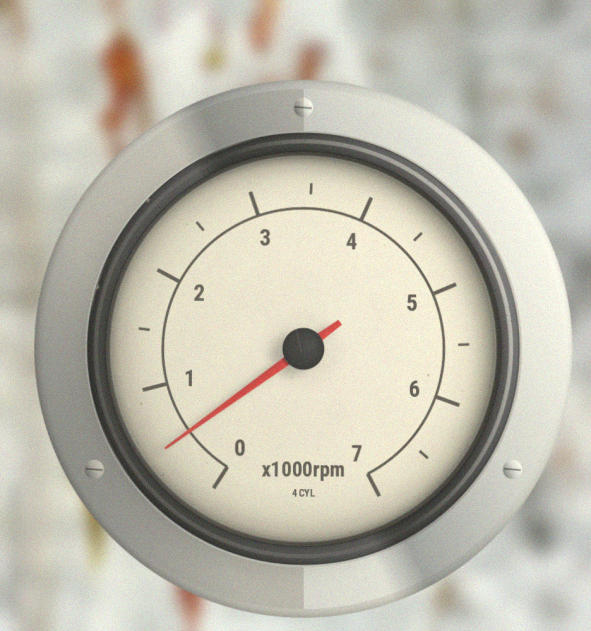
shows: 500 rpm
